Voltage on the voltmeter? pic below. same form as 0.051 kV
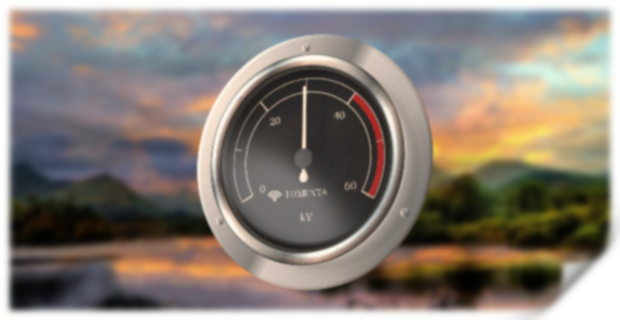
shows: 30 kV
